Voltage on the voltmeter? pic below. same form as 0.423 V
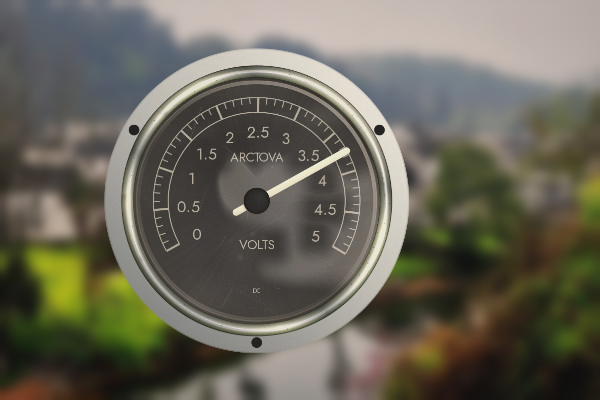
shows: 3.75 V
